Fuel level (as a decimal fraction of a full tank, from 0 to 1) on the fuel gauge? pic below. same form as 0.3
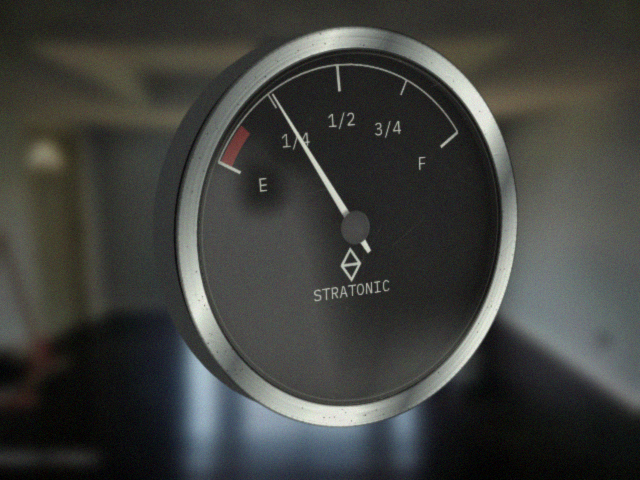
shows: 0.25
